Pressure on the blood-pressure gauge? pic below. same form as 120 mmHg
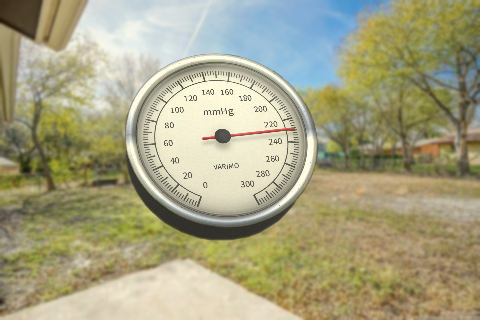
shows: 230 mmHg
